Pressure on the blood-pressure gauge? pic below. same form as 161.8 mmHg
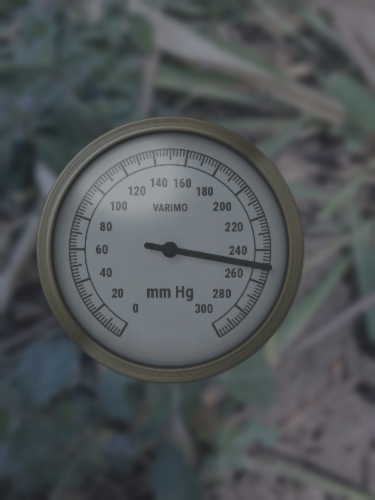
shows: 250 mmHg
